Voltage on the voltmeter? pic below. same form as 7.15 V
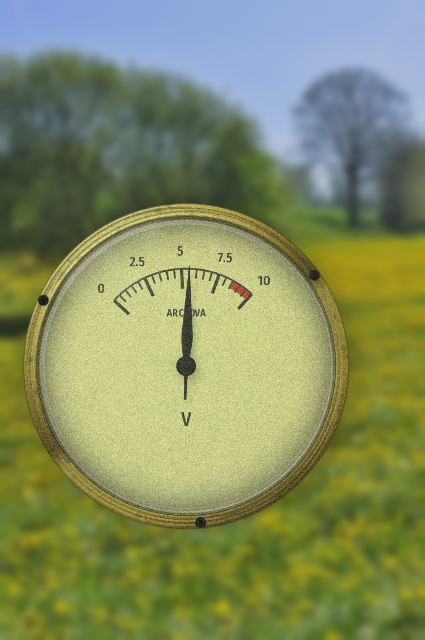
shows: 5.5 V
